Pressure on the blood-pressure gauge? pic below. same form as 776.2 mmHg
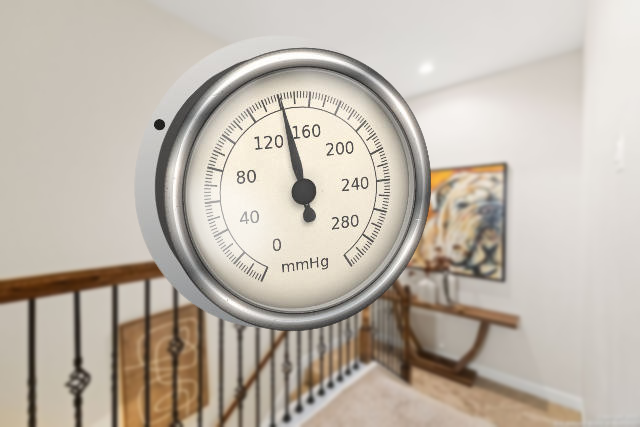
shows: 140 mmHg
